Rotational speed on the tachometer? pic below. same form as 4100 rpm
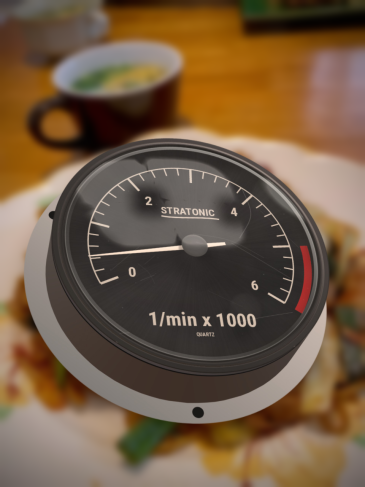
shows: 400 rpm
